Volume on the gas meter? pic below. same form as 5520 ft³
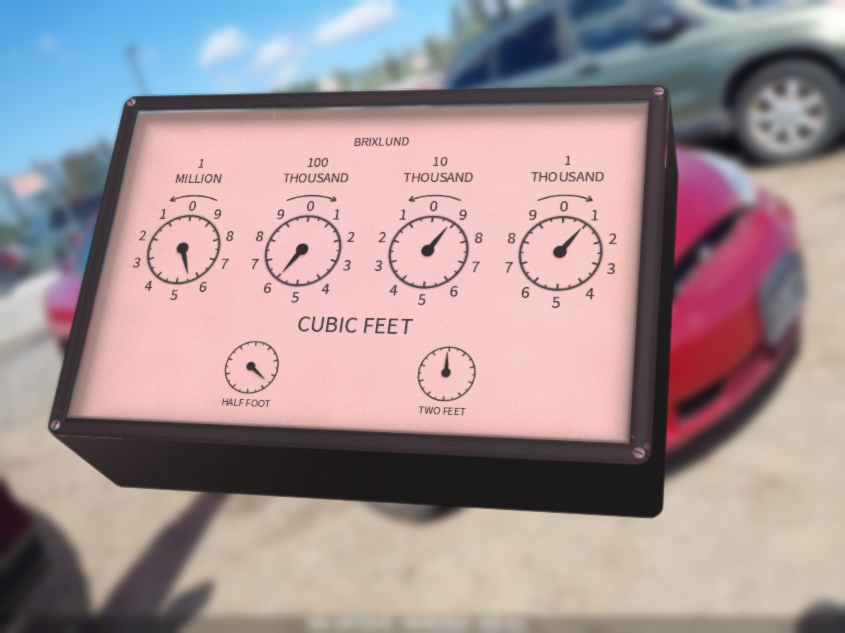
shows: 559100 ft³
